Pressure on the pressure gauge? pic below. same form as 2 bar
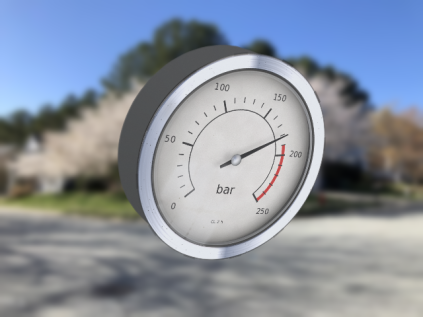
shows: 180 bar
